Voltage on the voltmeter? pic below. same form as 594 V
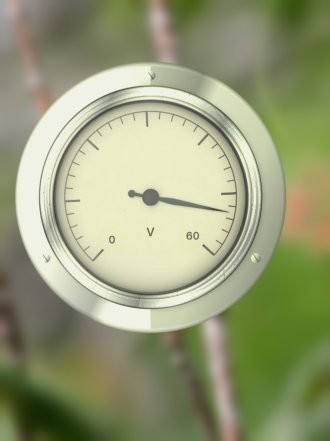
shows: 53 V
